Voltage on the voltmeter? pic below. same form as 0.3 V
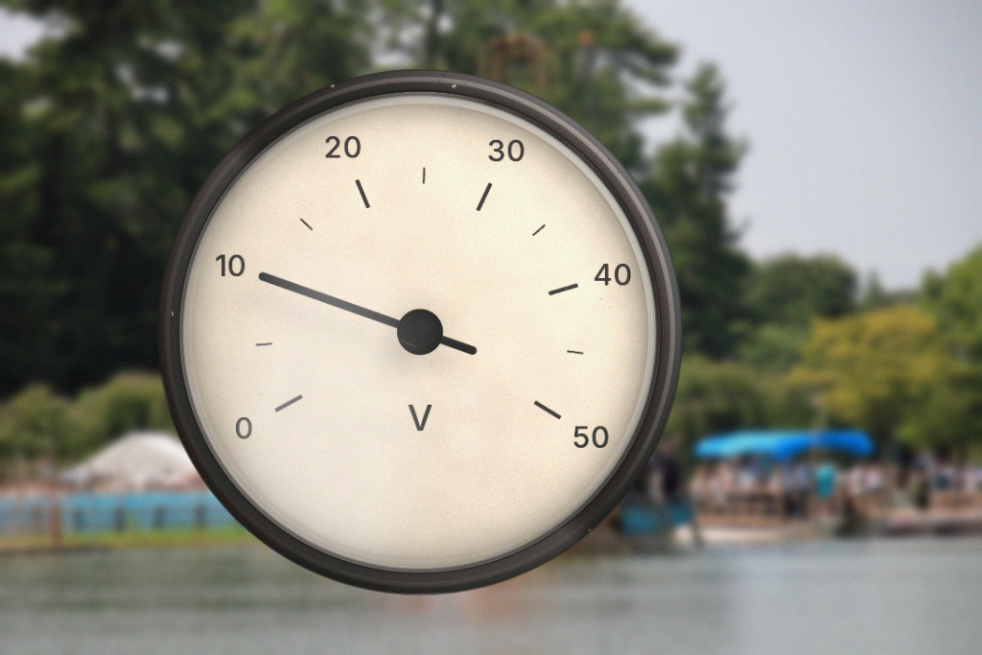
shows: 10 V
